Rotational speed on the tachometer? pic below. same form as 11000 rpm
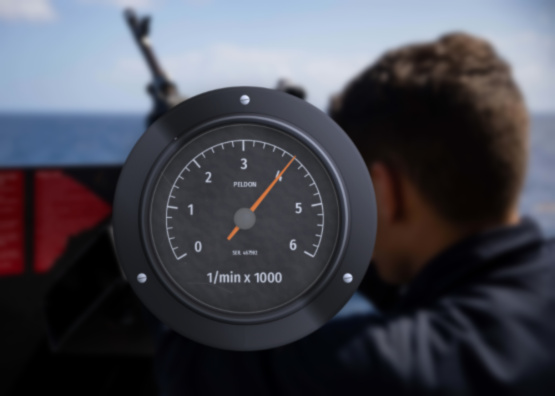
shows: 4000 rpm
